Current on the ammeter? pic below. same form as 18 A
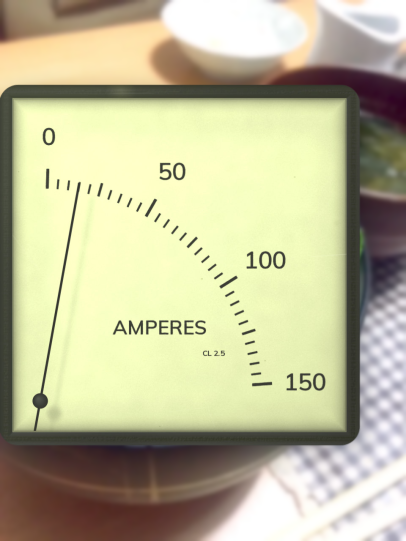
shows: 15 A
